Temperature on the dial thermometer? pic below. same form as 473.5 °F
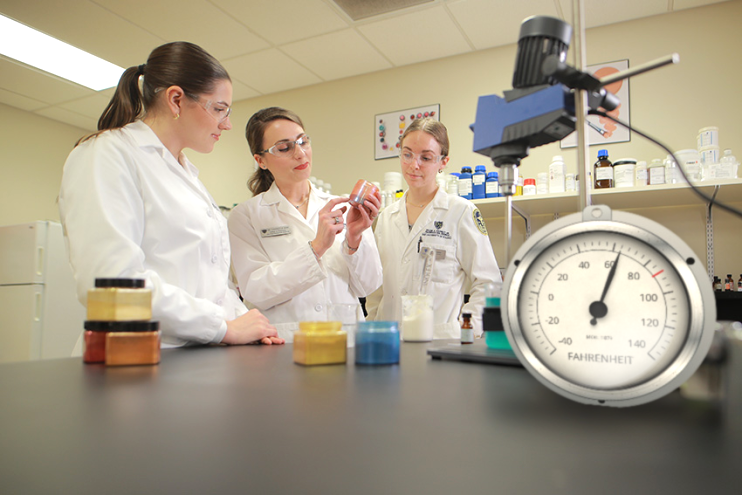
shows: 64 °F
